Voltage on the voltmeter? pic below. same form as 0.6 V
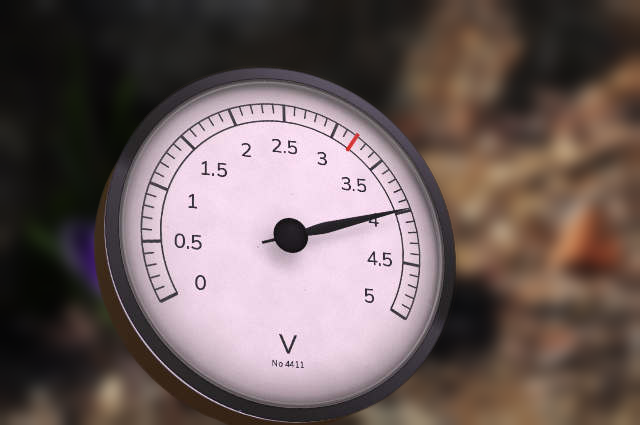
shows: 4 V
